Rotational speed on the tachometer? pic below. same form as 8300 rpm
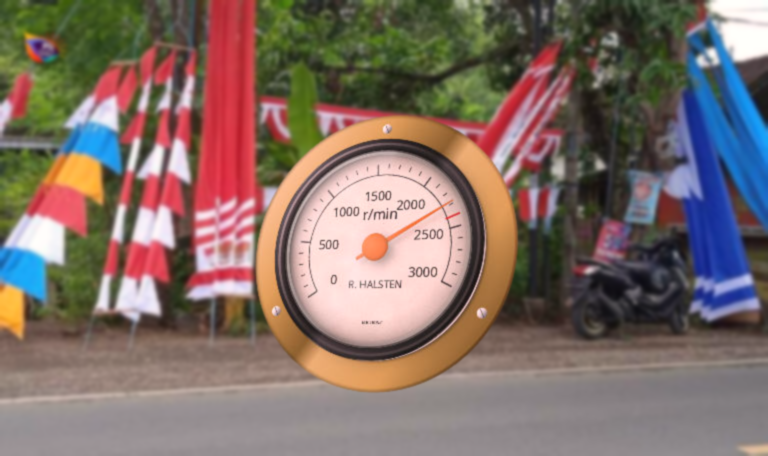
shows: 2300 rpm
